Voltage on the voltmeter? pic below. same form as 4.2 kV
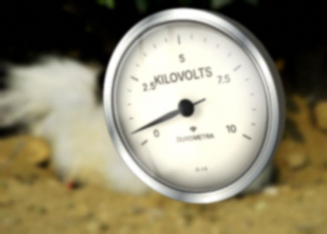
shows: 0.5 kV
